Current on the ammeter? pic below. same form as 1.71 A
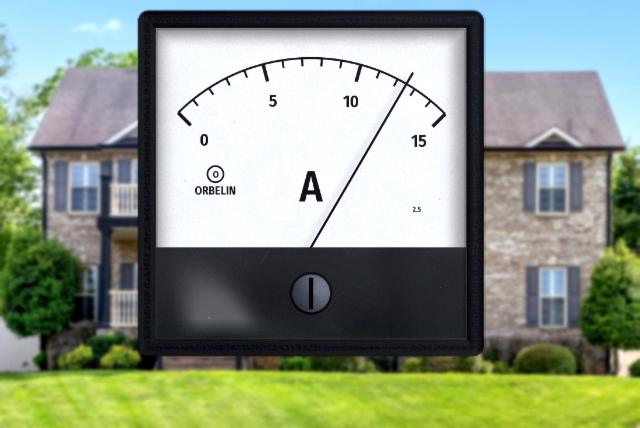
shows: 12.5 A
